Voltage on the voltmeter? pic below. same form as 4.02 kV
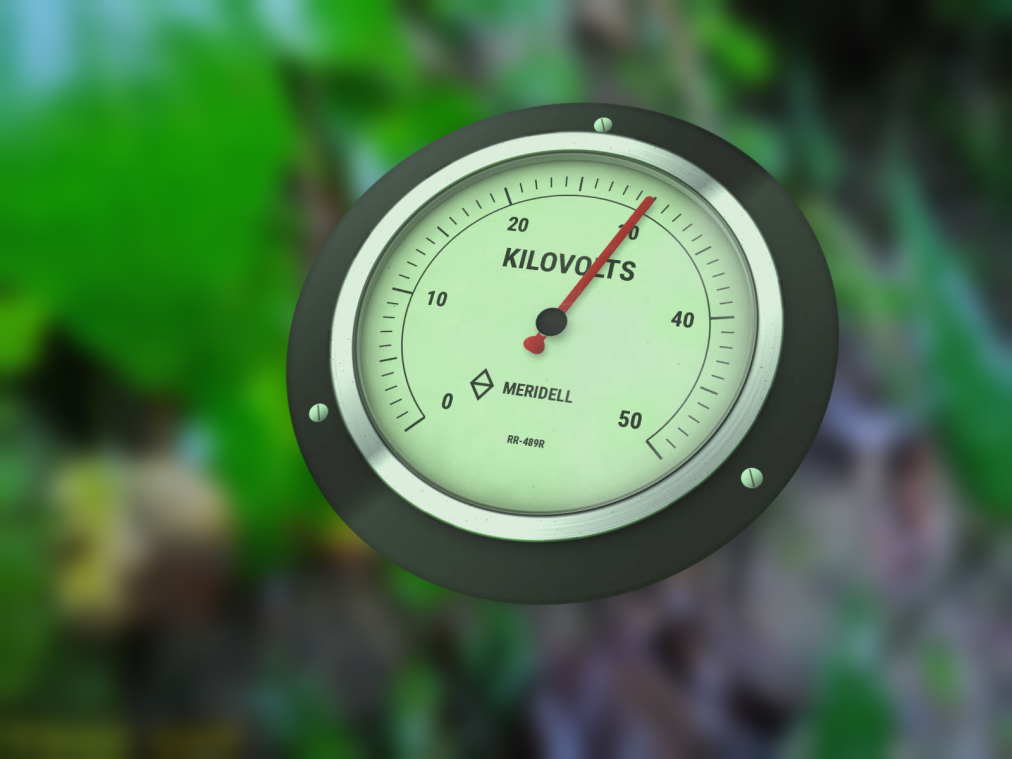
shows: 30 kV
